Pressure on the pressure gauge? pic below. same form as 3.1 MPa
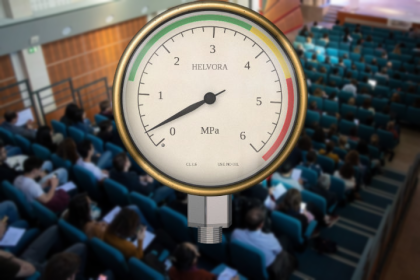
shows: 0.3 MPa
